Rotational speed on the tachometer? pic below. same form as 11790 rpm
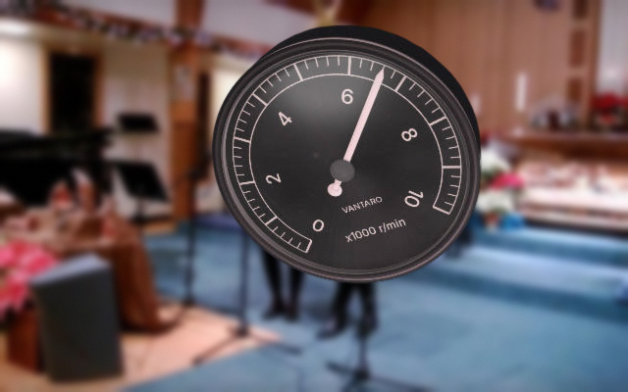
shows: 6600 rpm
